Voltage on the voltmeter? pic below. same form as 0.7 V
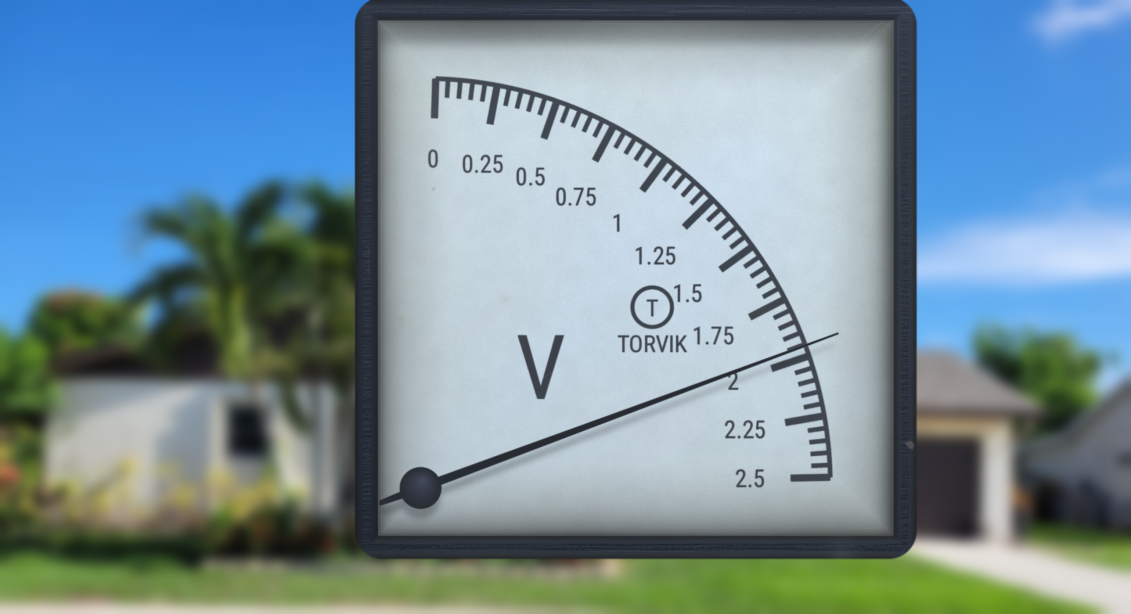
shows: 1.95 V
